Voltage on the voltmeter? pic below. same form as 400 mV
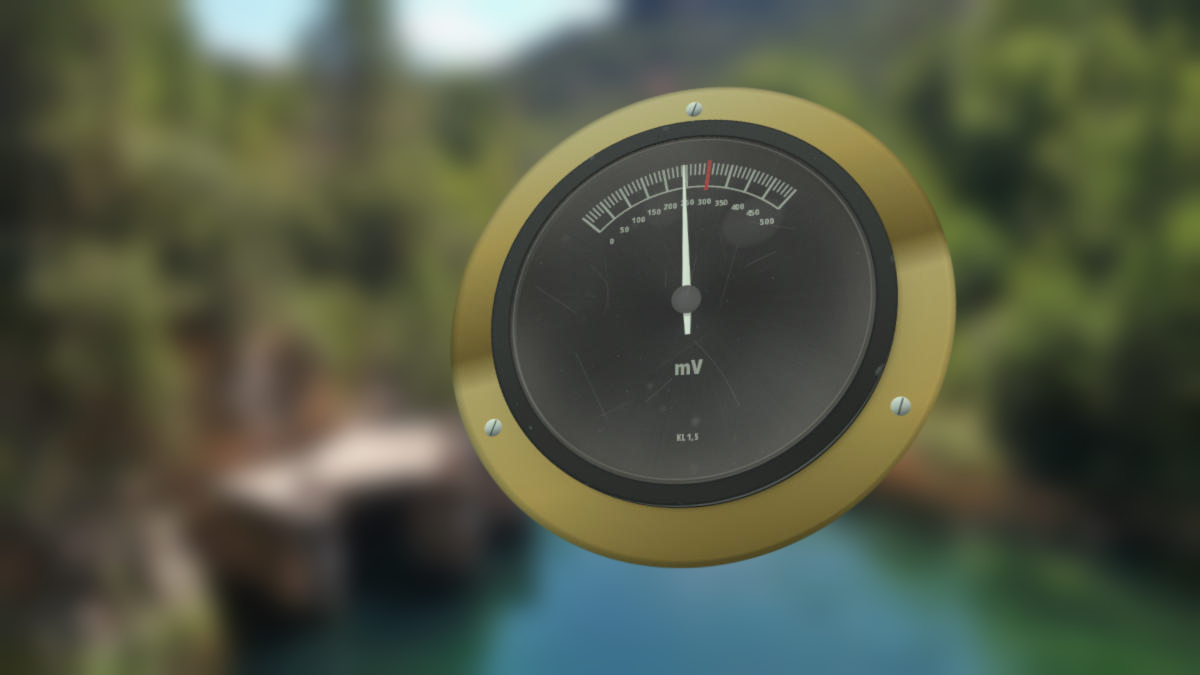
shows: 250 mV
